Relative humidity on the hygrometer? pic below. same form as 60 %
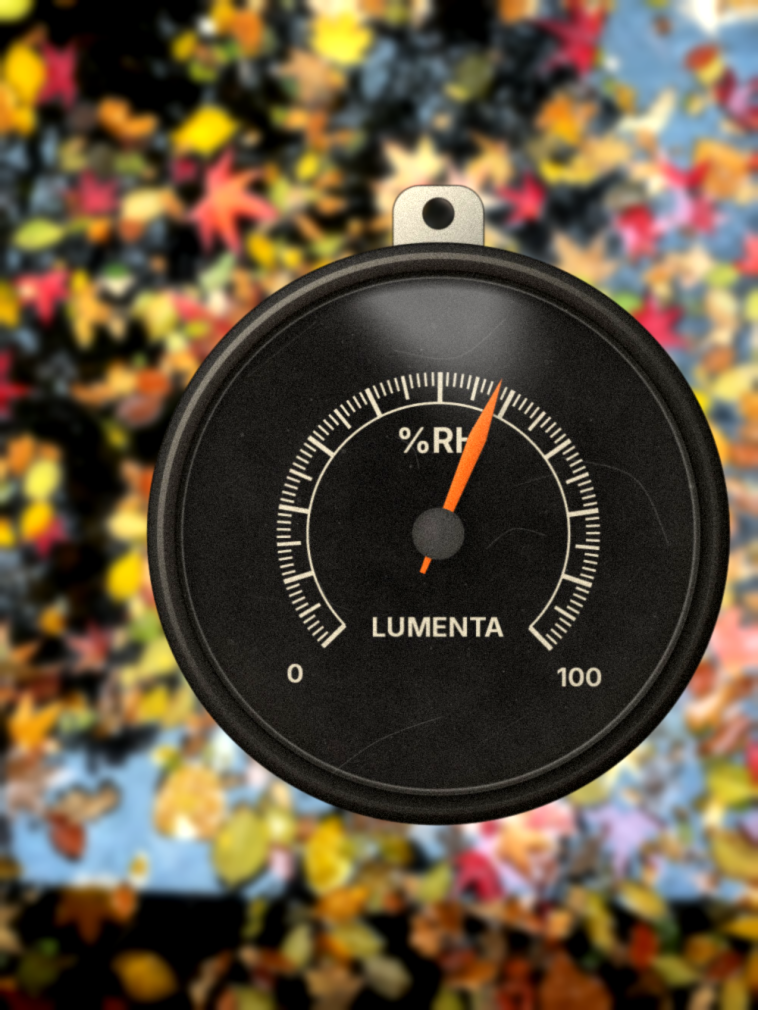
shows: 58 %
